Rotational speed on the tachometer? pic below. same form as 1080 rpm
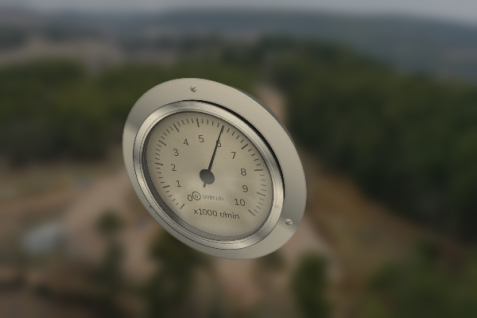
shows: 6000 rpm
